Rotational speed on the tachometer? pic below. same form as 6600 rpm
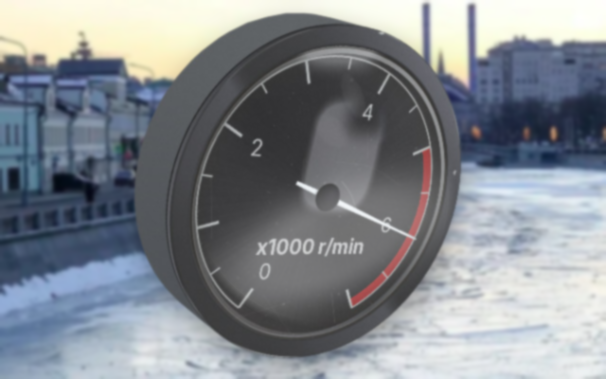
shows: 6000 rpm
